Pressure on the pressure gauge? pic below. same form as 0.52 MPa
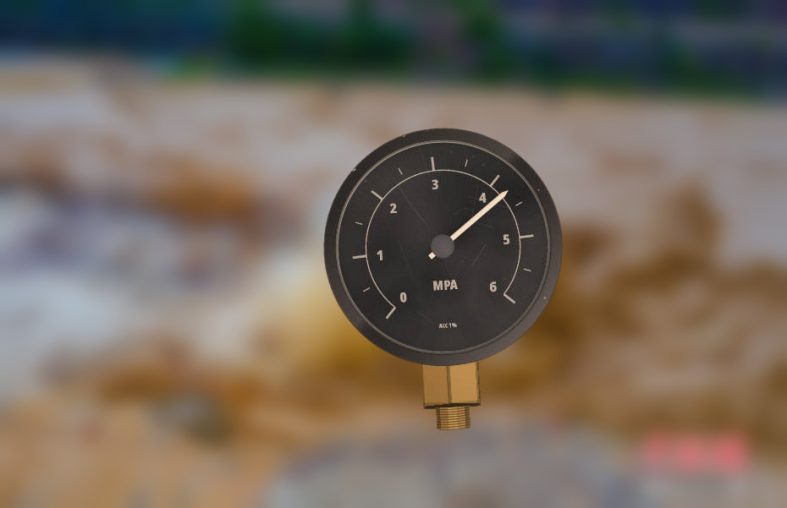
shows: 4.25 MPa
